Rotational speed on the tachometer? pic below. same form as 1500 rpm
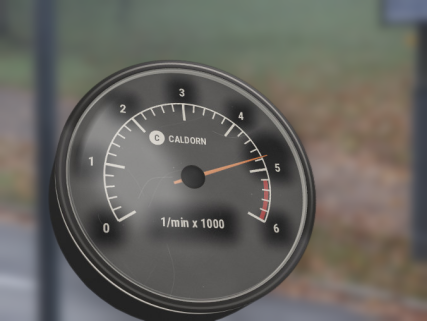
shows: 4800 rpm
